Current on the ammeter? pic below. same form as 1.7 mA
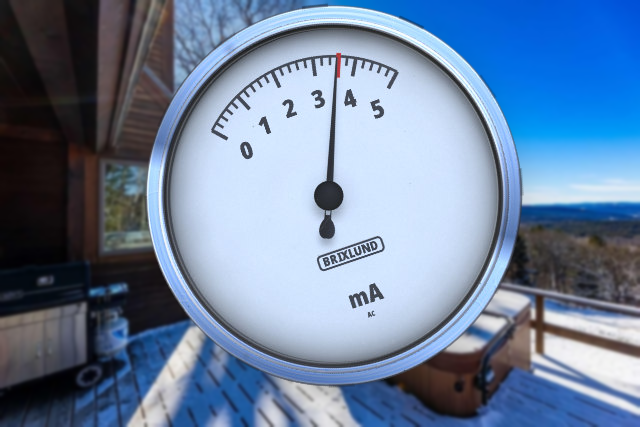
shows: 3.6 mA
